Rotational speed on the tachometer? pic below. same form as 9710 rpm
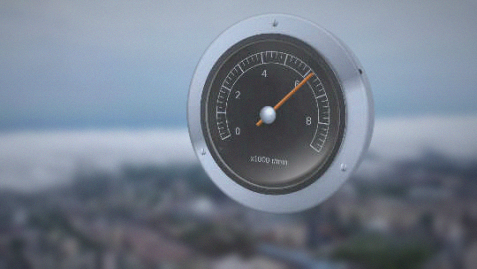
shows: 6200 rpm
